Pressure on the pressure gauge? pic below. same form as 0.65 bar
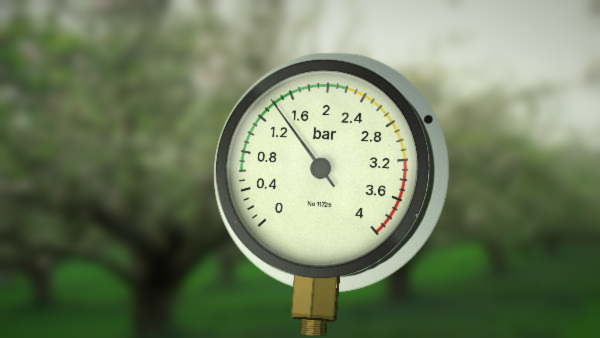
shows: 1.4 bar
